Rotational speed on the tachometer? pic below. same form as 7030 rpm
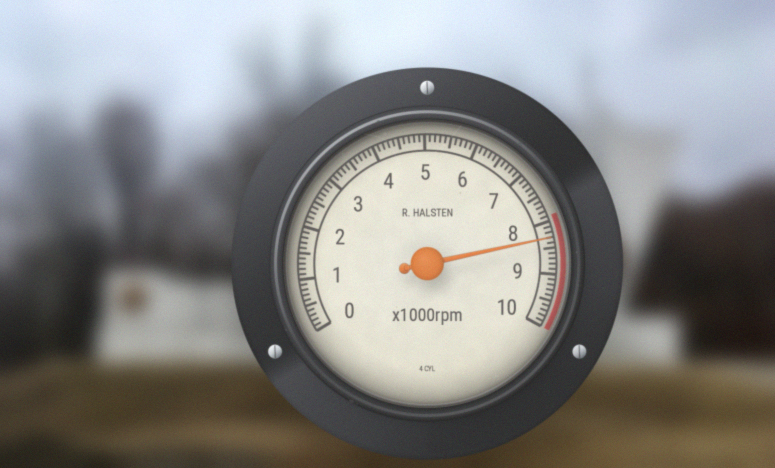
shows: 8300 rpm
